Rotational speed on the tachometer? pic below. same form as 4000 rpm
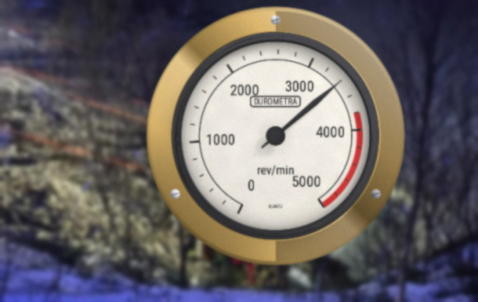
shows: 3400 rpm
